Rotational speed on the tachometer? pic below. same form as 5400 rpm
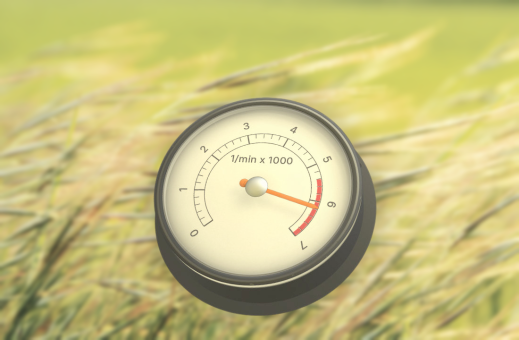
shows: 6200 rpm
